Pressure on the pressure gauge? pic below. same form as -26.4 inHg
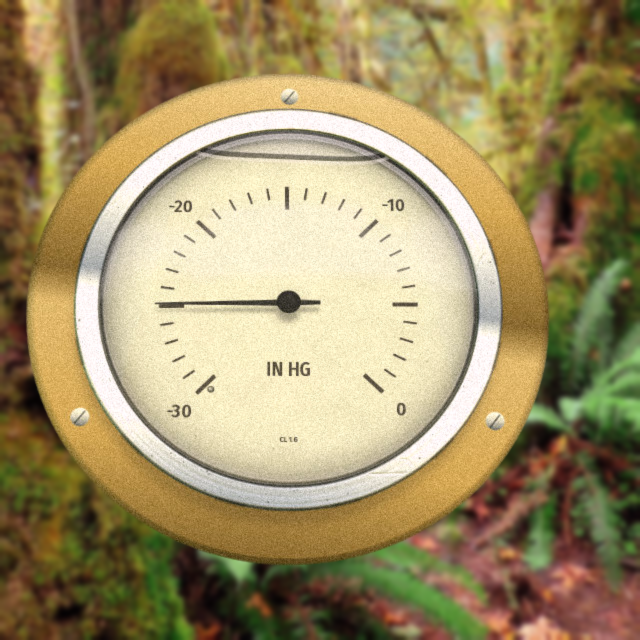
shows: -25 inHg
